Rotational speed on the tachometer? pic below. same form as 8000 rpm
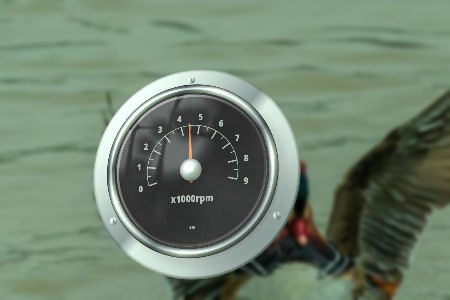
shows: 4500 rpm
